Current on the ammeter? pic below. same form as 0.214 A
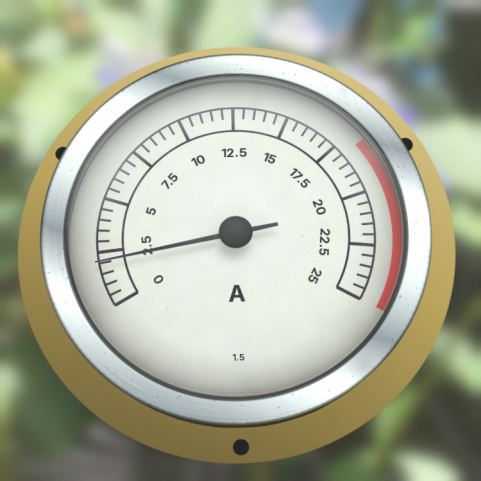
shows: 2 A
